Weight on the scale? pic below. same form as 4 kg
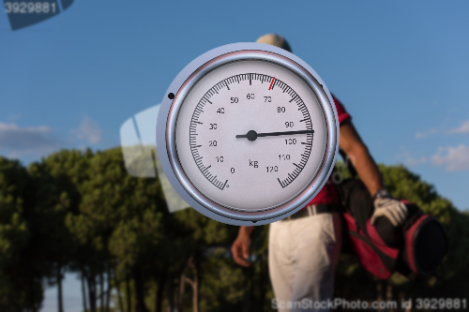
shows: 95 kg
